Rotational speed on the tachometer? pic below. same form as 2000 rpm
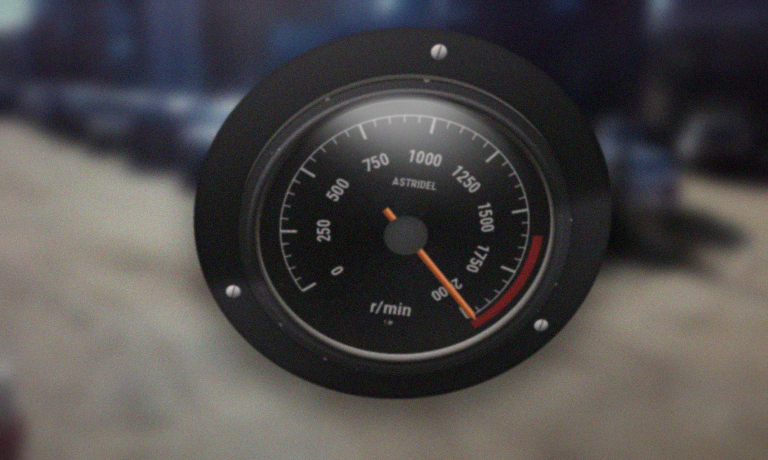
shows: 1975 rpm
